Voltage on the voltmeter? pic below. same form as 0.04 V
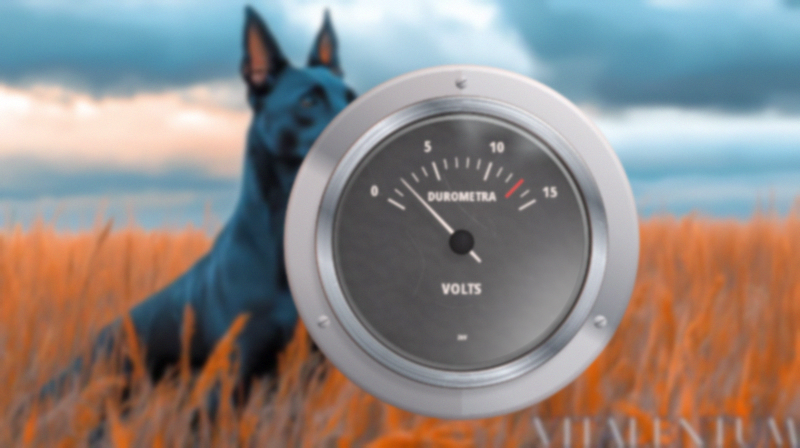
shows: 2 V
